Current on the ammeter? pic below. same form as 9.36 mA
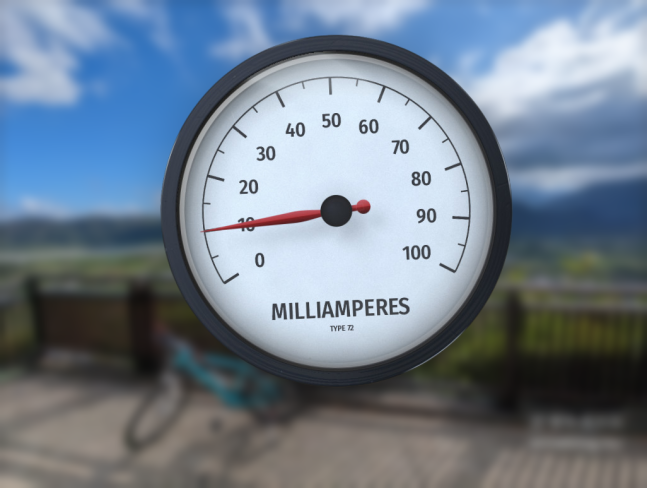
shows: 10 mA
